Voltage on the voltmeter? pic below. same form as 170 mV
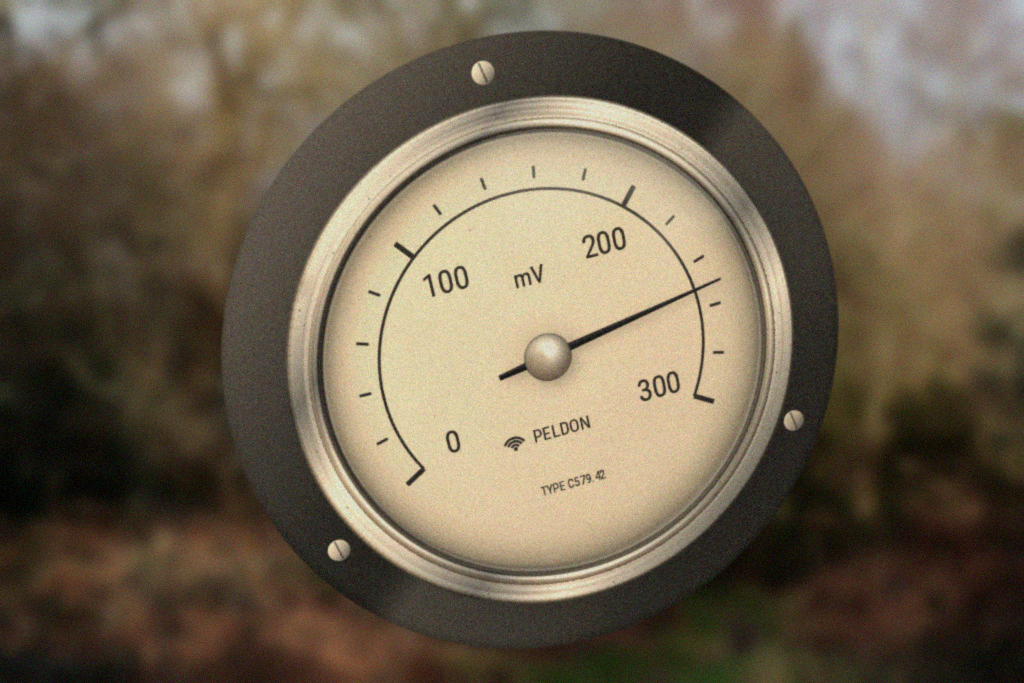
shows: 250 mV
